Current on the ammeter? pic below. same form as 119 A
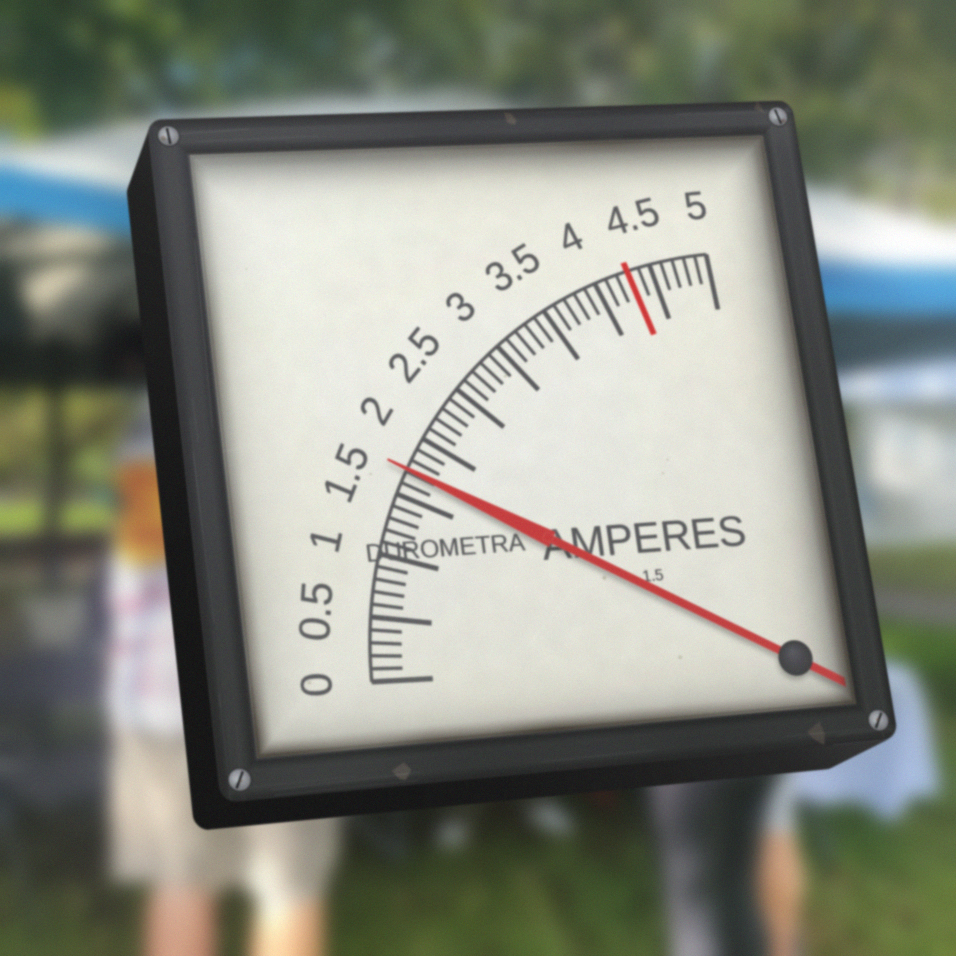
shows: 1.7 A
